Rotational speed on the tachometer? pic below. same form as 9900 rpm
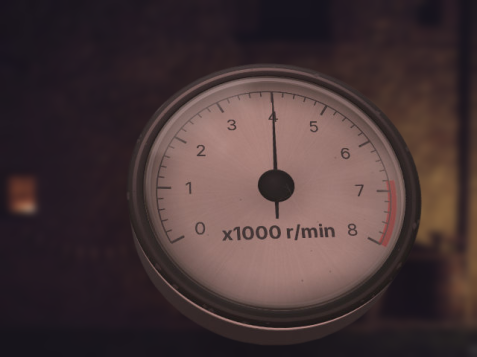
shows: 4000 rpm
